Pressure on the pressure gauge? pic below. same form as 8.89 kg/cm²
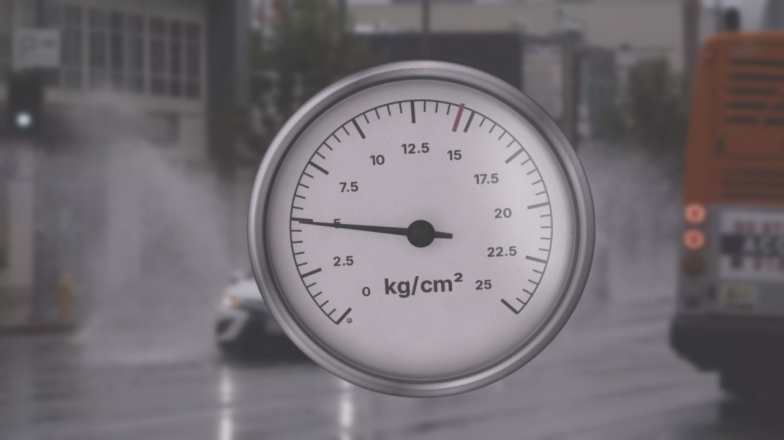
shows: 5 kg/cm²
